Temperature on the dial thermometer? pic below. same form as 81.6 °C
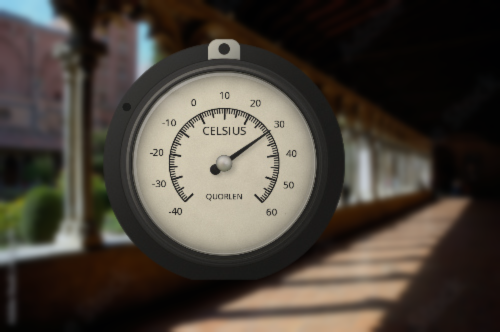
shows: 30 °C
